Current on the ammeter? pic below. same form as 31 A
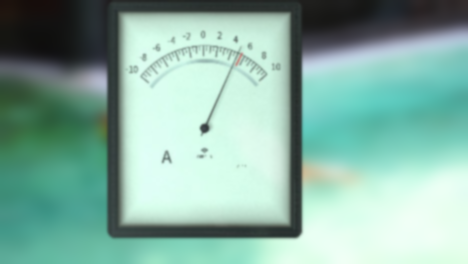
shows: 5 A
